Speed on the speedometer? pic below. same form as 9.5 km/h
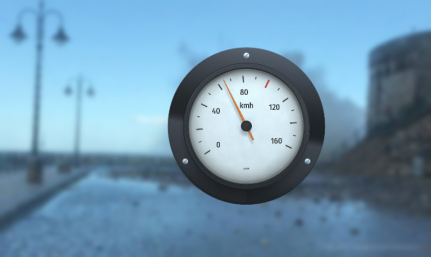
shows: 65 km/h
